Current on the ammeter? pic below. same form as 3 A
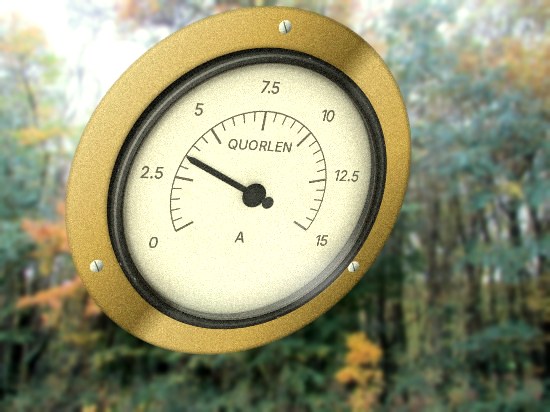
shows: 3.5 A
